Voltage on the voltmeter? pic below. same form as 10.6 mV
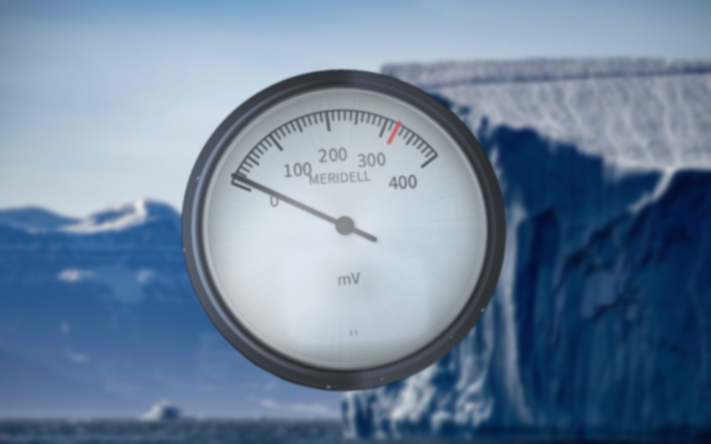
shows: 10 mV
